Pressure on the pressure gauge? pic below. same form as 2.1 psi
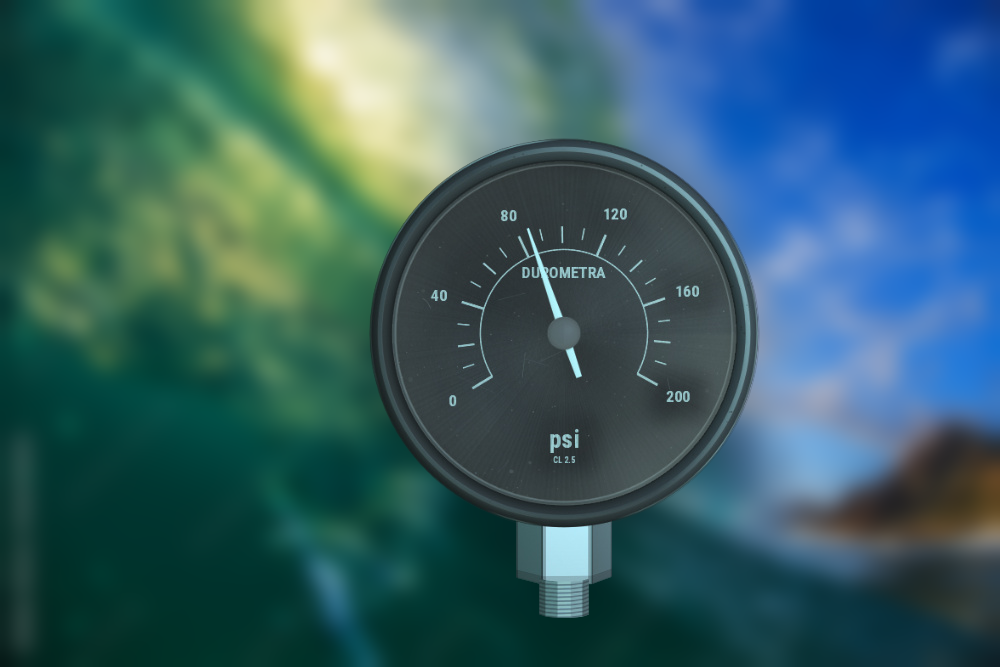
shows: 85 psi
